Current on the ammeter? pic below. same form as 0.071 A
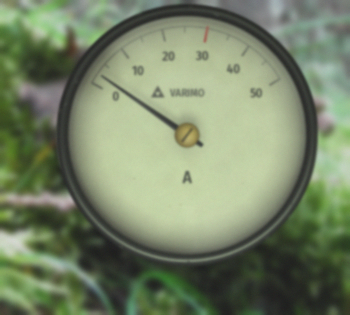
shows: 2.5 A
